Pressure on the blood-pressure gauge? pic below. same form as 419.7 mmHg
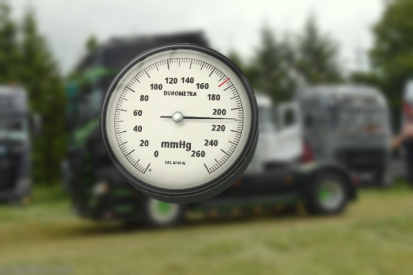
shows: 210 mmHg
